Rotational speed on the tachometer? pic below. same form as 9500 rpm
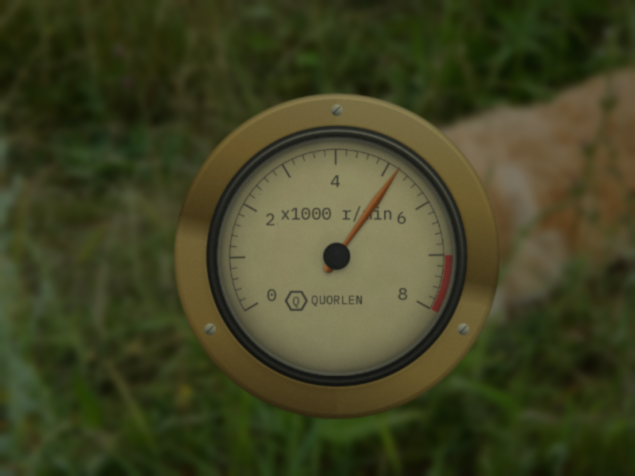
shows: 5200 rpm
